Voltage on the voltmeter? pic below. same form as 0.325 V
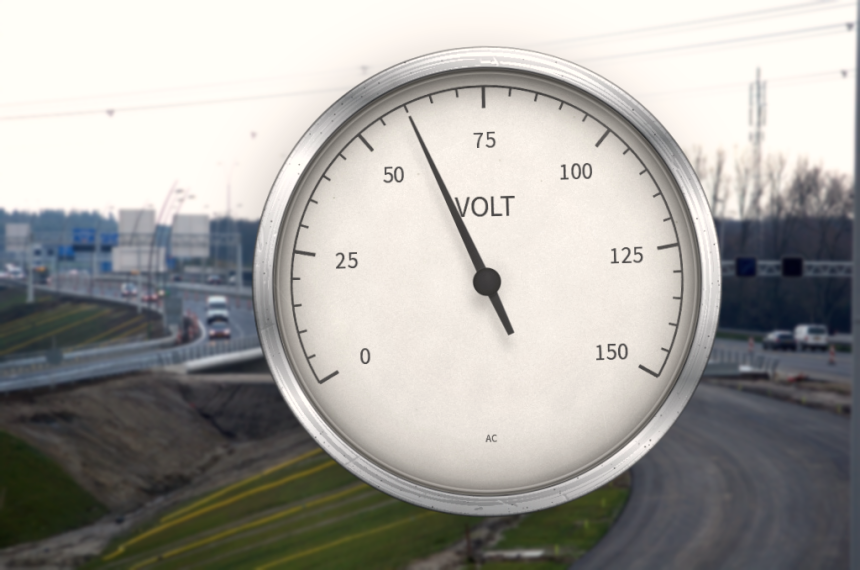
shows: 60 V
